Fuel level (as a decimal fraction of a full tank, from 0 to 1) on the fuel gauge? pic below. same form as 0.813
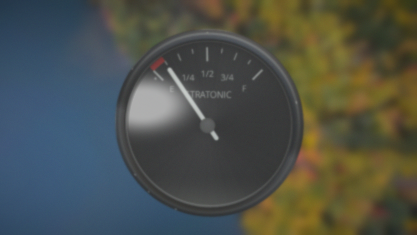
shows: 0.125
